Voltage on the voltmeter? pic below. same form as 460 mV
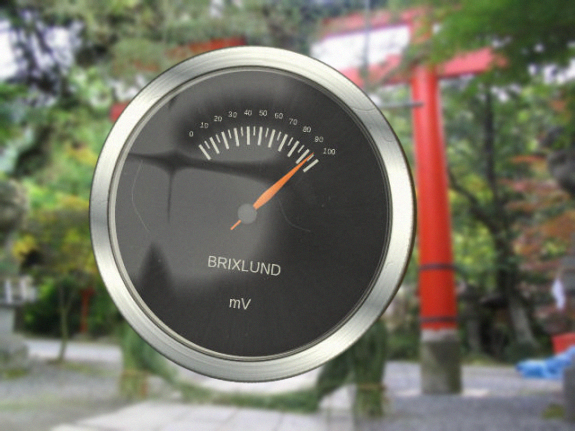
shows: 95 mV
